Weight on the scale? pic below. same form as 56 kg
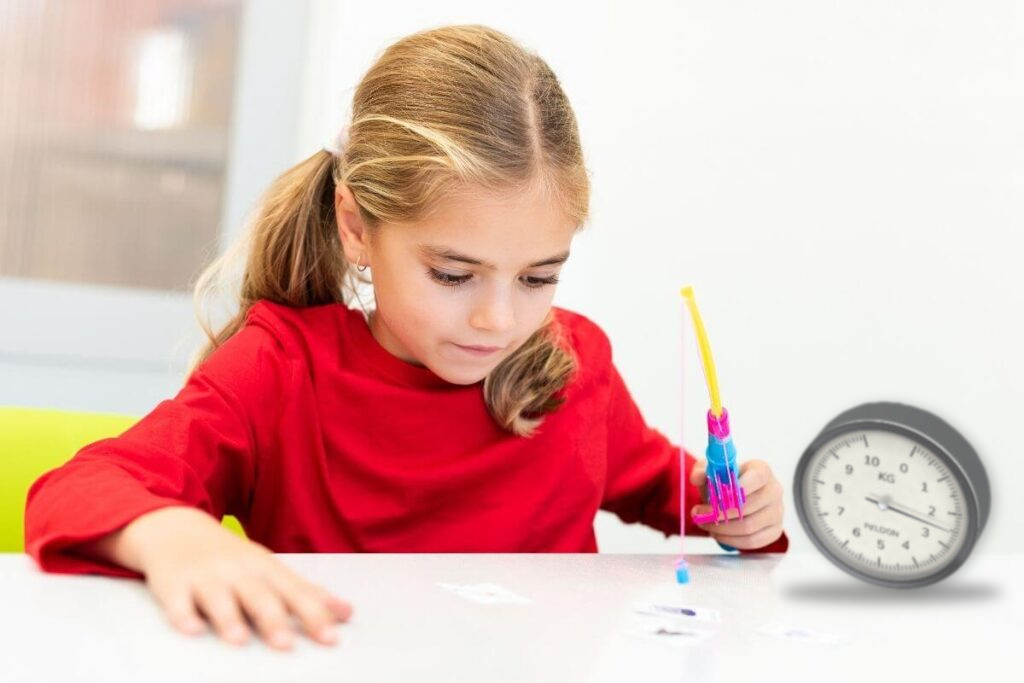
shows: 2.5 kg
